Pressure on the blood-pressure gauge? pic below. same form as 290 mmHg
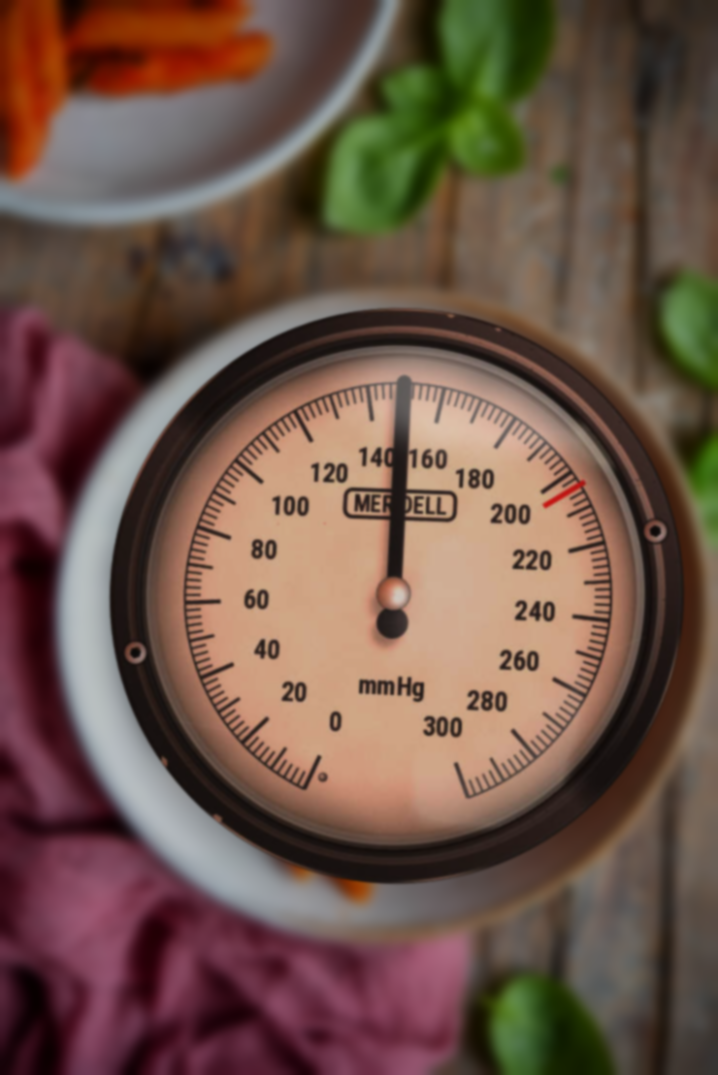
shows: 150 mmHg
